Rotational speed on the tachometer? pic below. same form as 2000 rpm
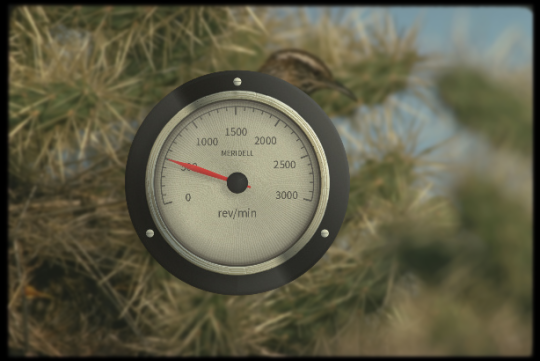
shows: 500 rpm
